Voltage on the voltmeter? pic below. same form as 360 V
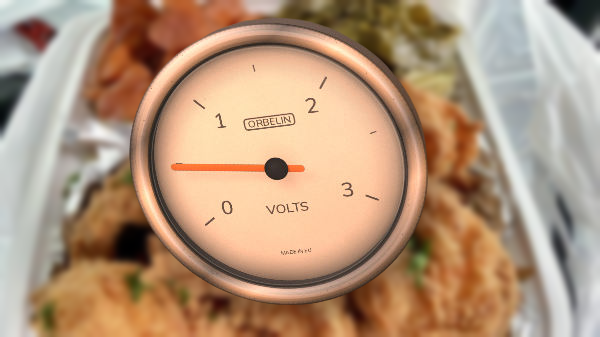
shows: 0.5 V
